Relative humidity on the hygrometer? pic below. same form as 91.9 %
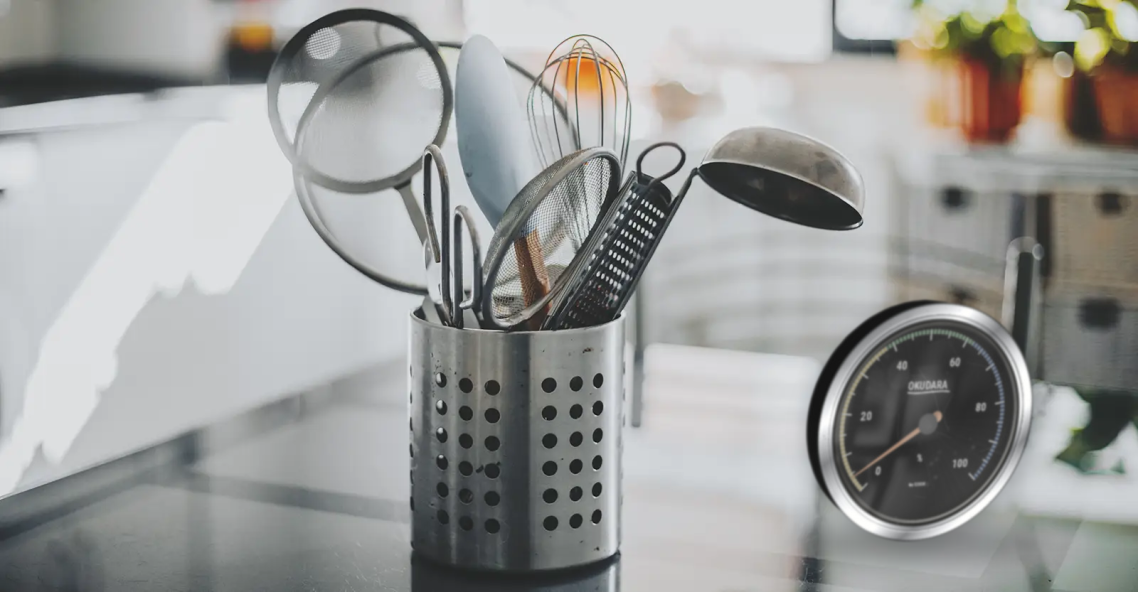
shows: 5 %
